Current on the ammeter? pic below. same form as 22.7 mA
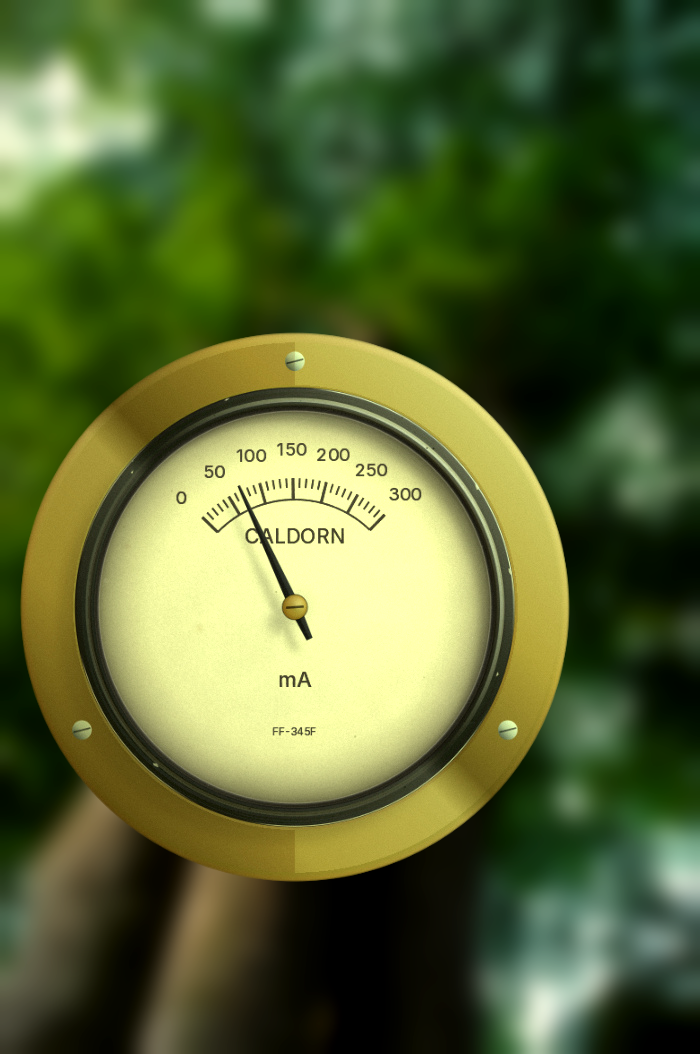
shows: 70 mA
